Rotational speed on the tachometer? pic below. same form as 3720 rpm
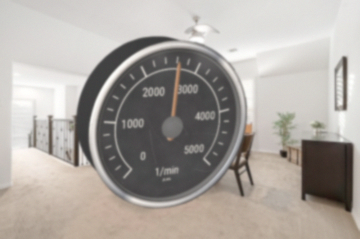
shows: 2600 rpm
